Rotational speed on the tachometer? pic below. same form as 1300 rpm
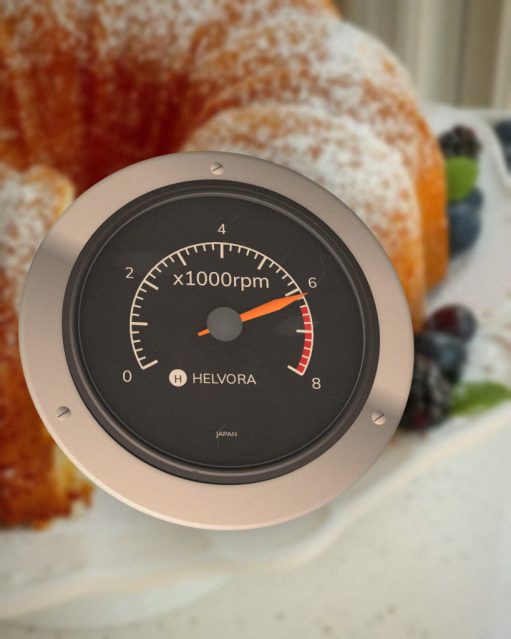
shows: 6200 rpm
